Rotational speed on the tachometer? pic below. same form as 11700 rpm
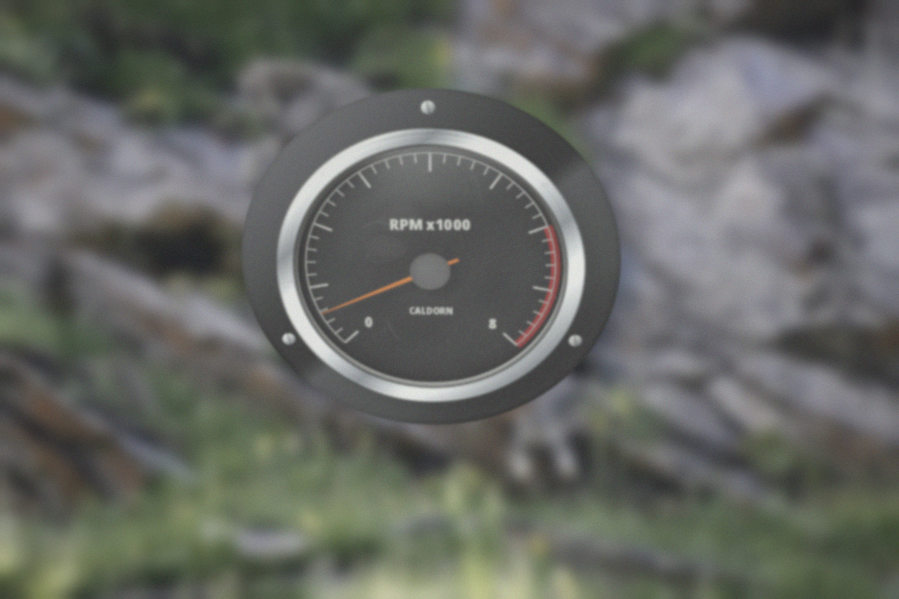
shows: 600 rpm
